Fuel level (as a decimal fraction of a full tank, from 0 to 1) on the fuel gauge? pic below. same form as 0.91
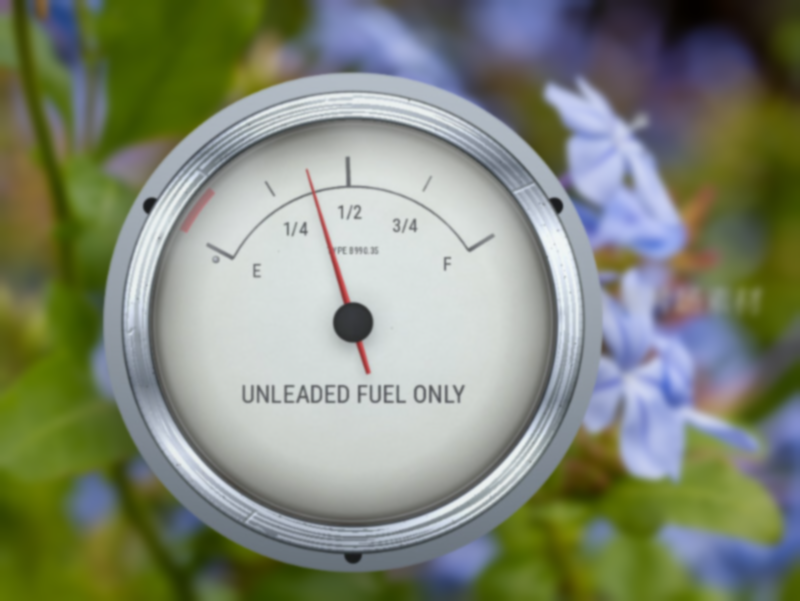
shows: 0.375
